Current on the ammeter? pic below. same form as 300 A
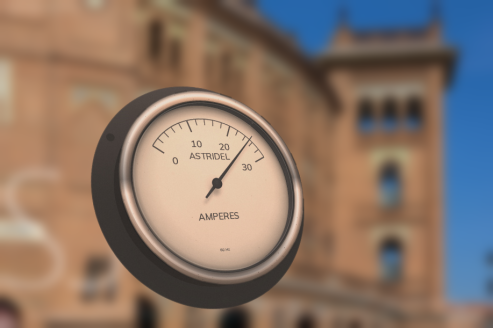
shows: 25 A
